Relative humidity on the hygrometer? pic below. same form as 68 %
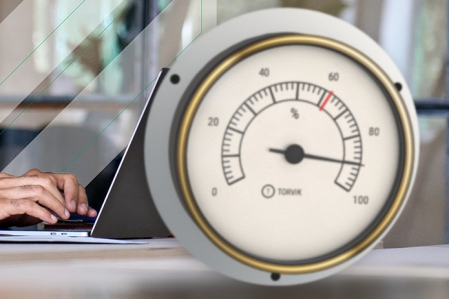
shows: 90 %
